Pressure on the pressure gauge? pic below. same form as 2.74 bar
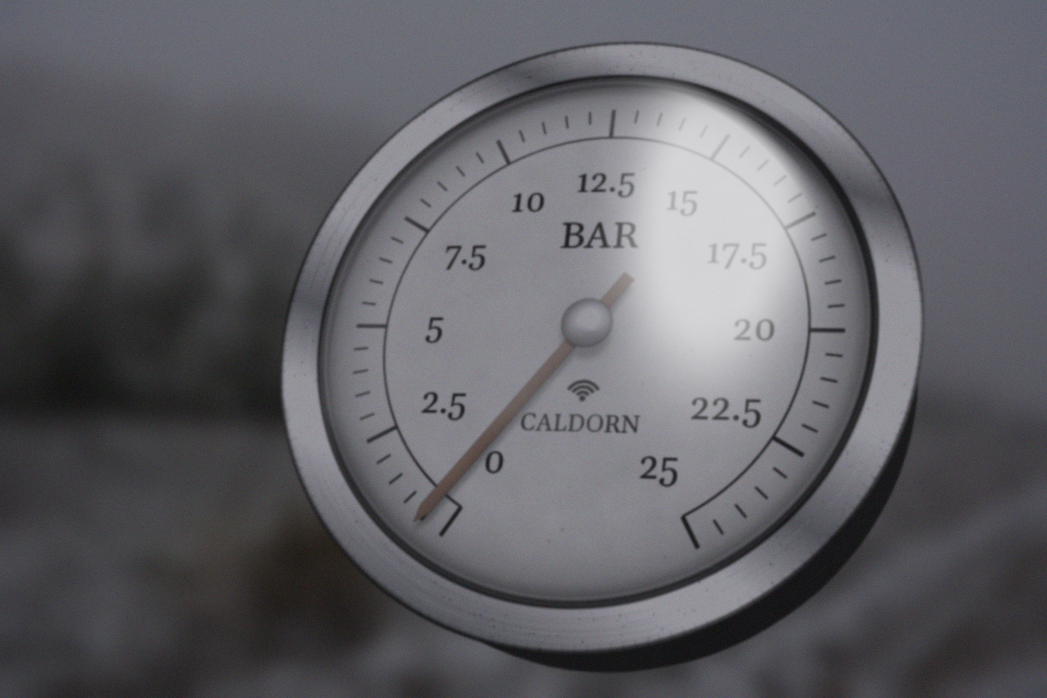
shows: 0.5 bar
